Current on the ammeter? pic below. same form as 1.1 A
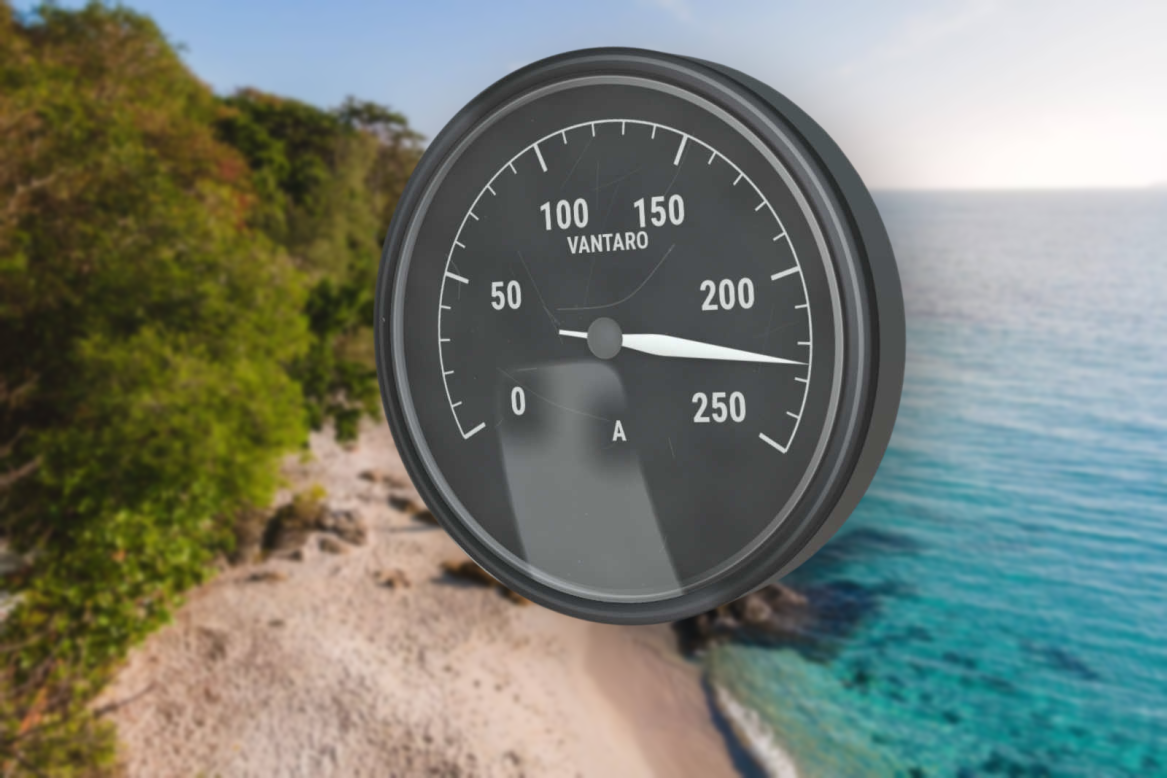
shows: 225 A
